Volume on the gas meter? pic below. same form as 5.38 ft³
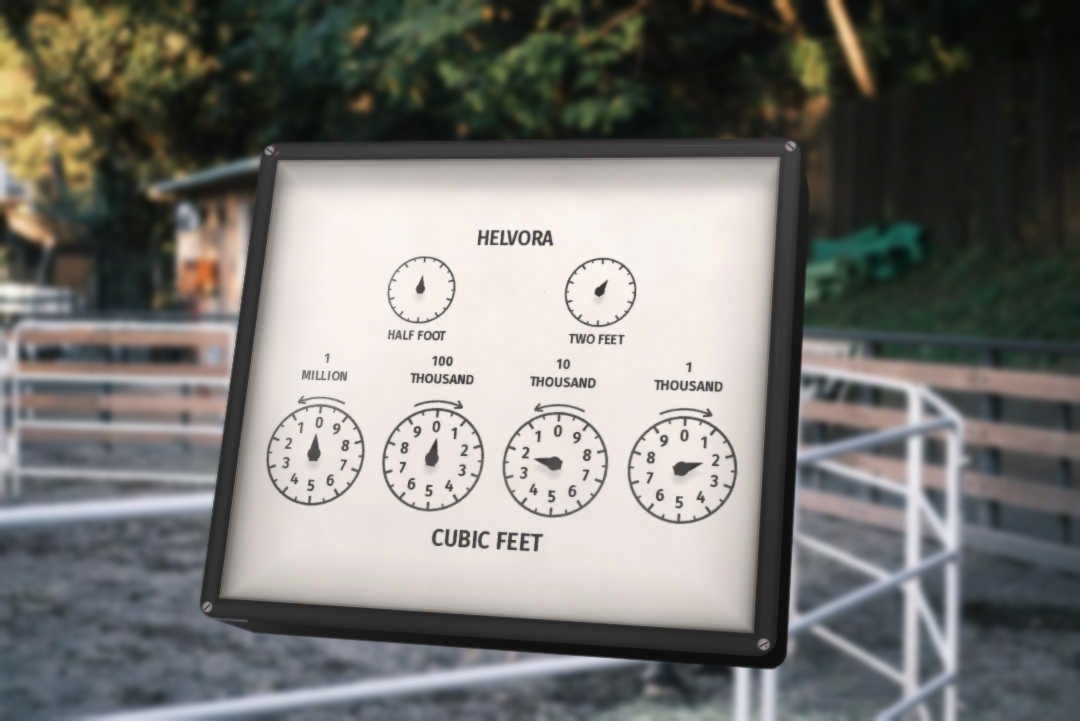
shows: 2200 ft³
